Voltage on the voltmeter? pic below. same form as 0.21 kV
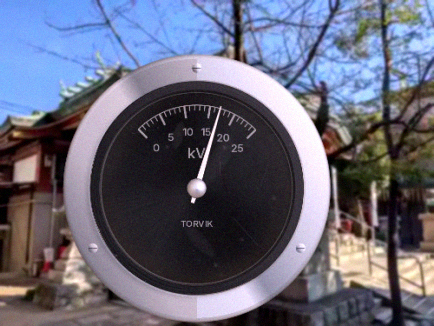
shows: 17 kV
